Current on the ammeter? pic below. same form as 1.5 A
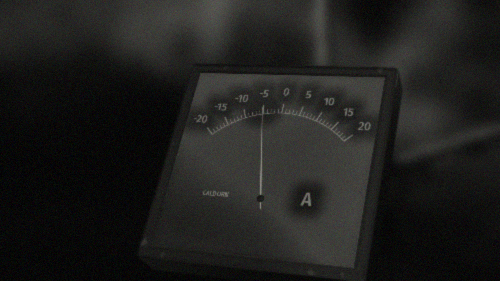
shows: -5 A
